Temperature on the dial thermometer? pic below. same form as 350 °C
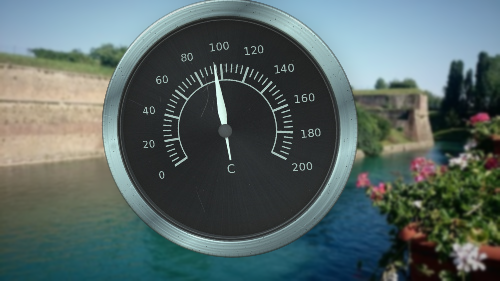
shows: 96 °C
